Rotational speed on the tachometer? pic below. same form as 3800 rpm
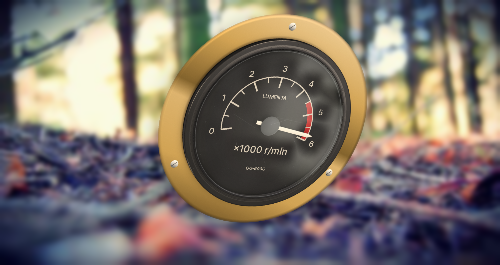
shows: 5750 rpm
